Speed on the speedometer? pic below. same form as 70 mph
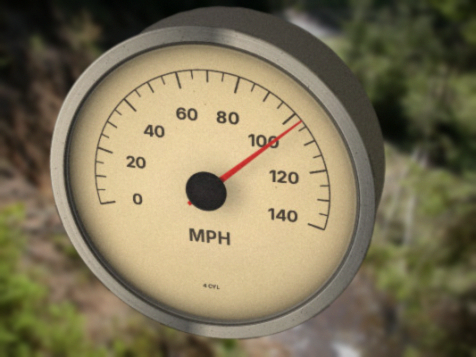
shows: 102.5 mph
